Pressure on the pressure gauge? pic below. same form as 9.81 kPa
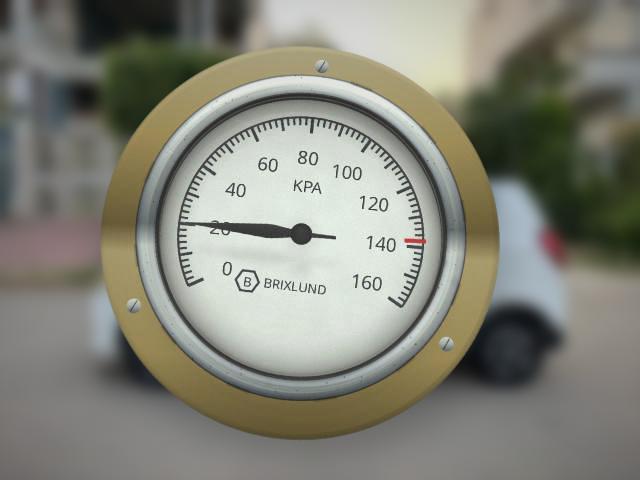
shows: 20 kPa
